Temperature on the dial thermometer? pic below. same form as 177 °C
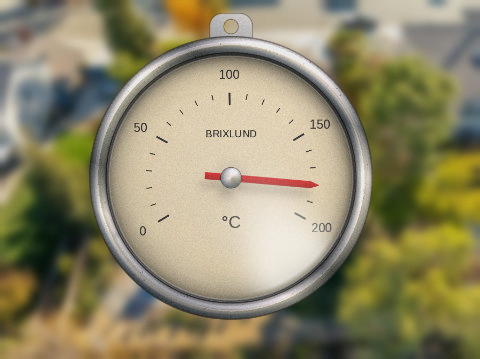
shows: 180 °C
